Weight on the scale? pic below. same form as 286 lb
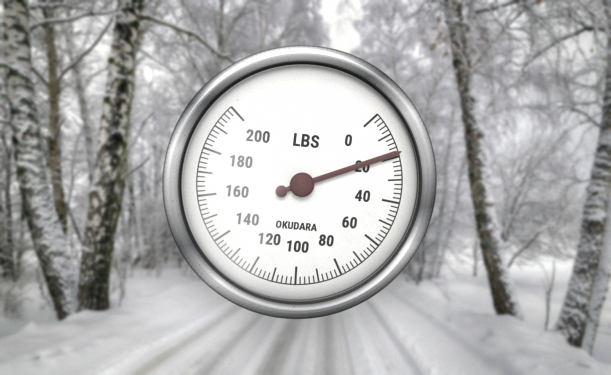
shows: 18 lb
